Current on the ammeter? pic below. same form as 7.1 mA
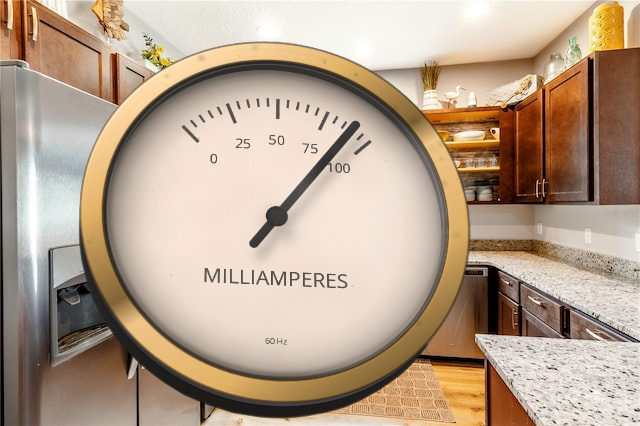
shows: 90 mA
